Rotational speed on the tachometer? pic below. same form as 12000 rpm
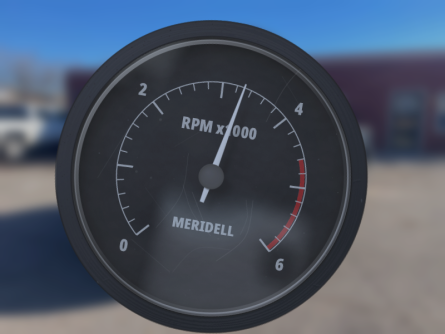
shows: 3300 rpm
